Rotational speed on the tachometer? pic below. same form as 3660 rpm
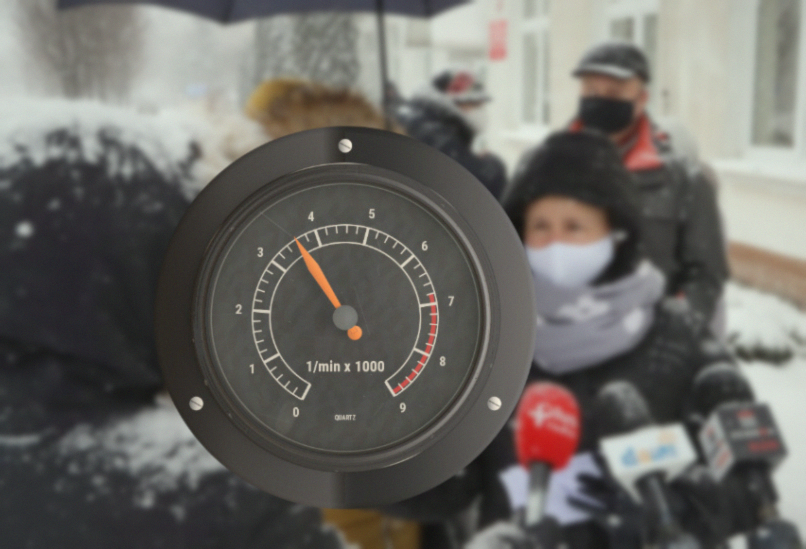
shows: 3600 rpm
